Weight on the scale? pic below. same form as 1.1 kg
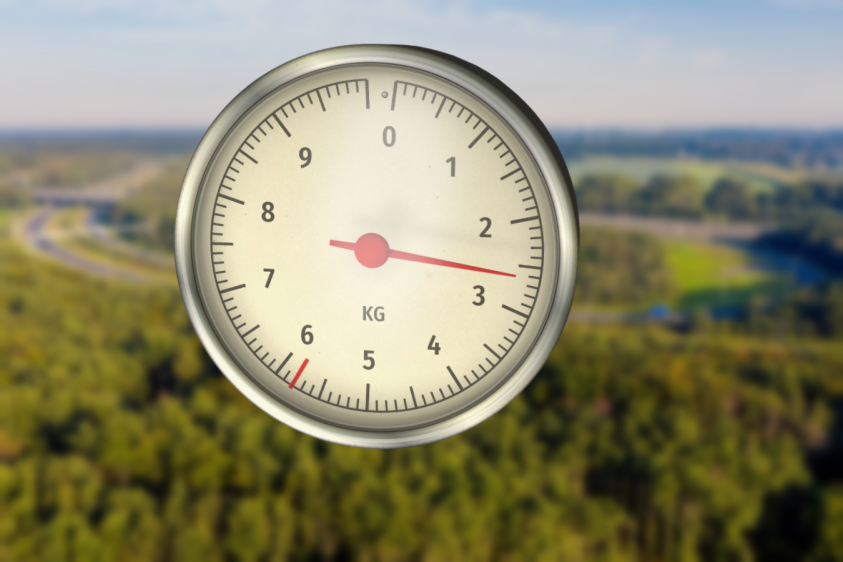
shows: 2.6 kg
